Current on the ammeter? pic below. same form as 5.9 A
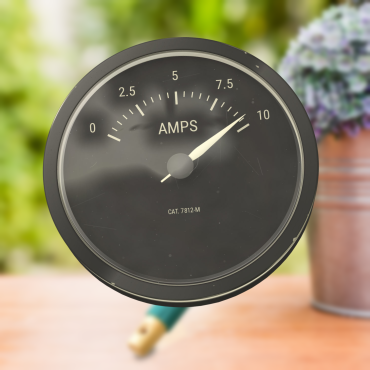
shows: 9.5 A
